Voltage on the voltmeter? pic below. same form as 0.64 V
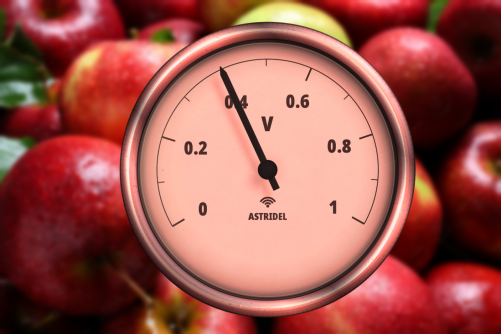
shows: 0.4 V
